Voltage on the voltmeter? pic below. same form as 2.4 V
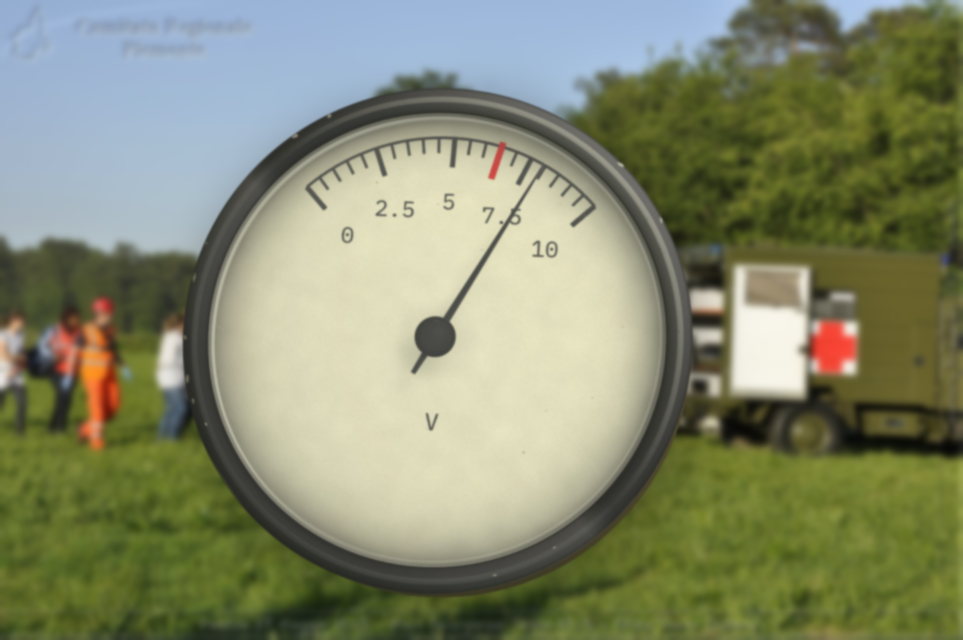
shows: 8 V
